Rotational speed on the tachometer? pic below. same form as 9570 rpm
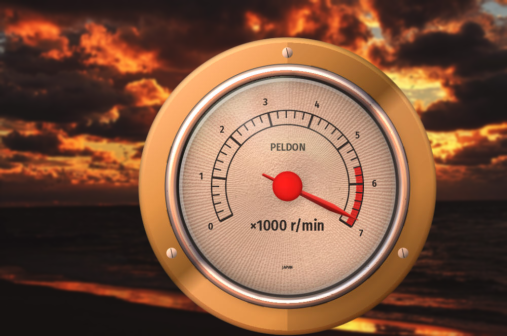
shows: 6800 rpm
